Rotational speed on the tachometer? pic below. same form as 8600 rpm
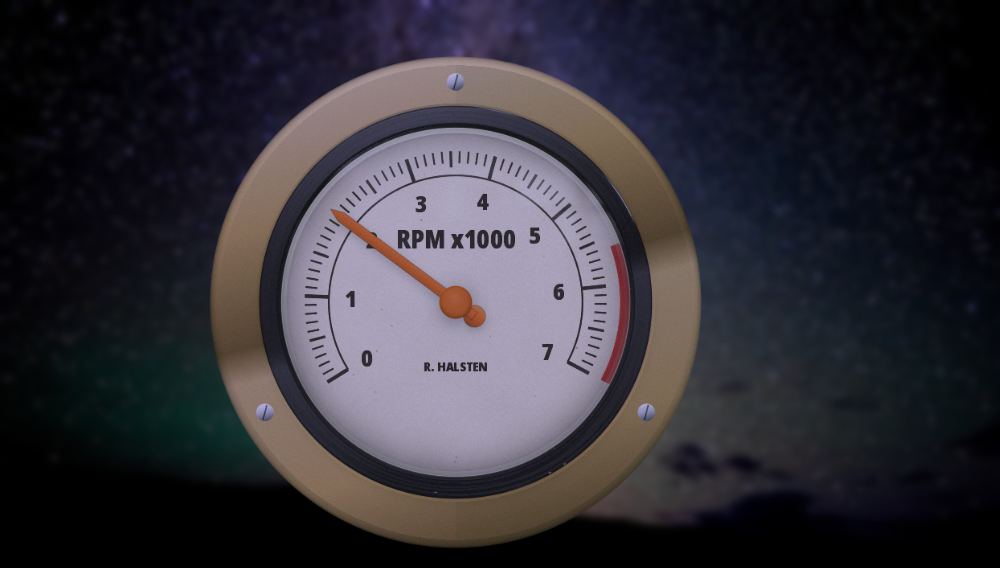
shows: 2000 rpm
